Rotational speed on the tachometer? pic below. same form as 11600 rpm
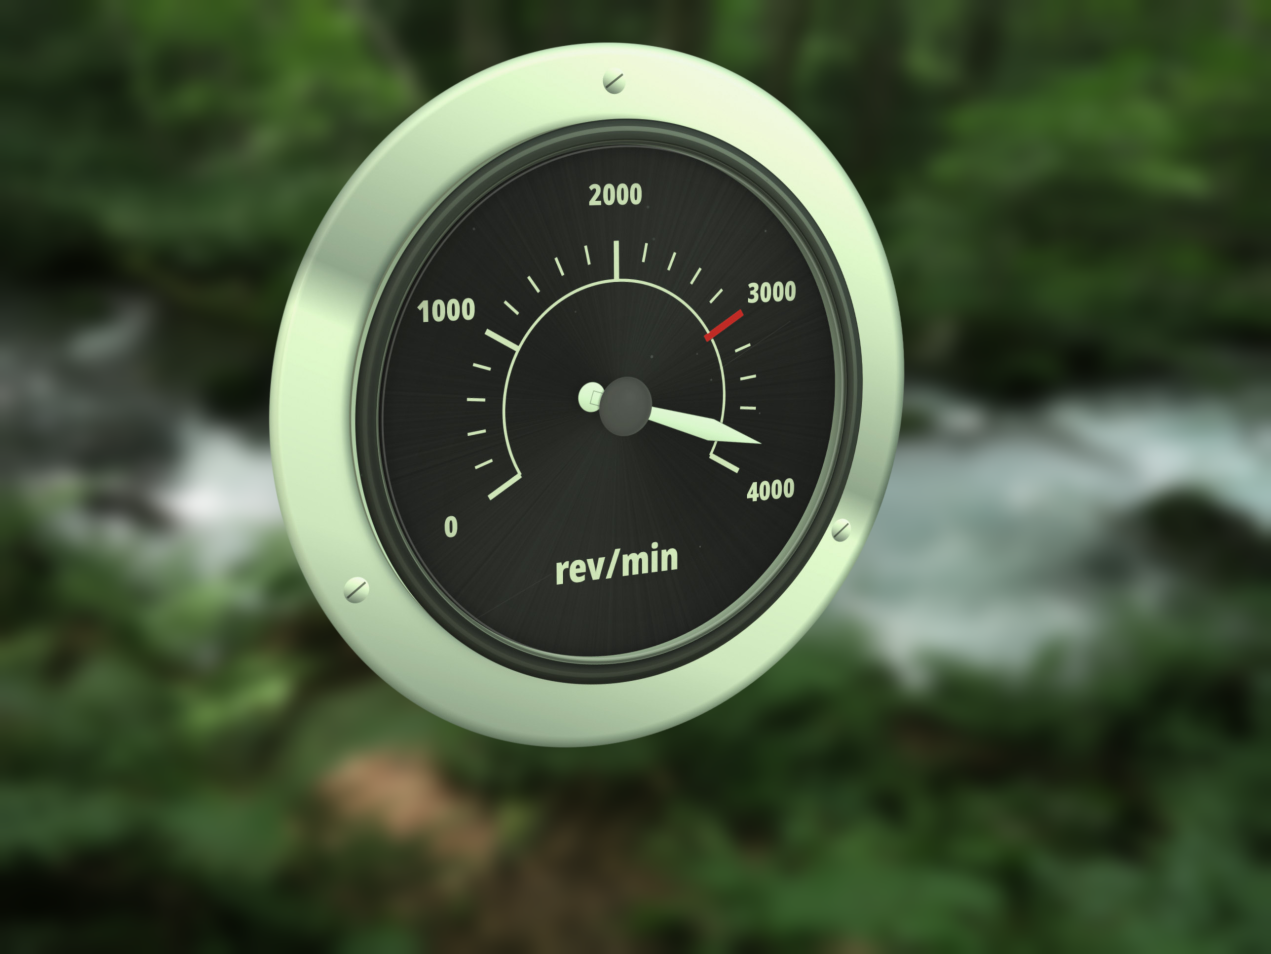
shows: 3800 rpm
